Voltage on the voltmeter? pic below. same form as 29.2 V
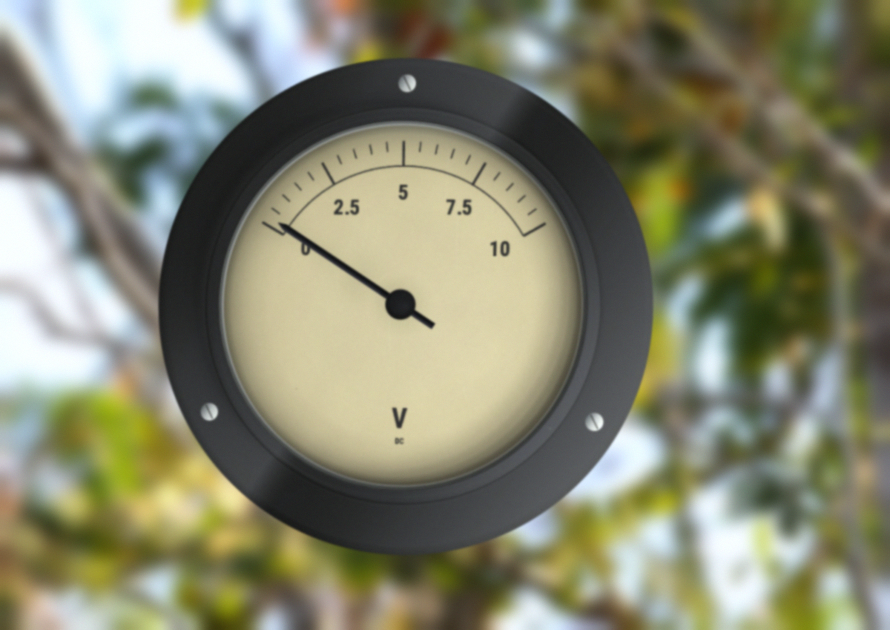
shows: 0.25 V
